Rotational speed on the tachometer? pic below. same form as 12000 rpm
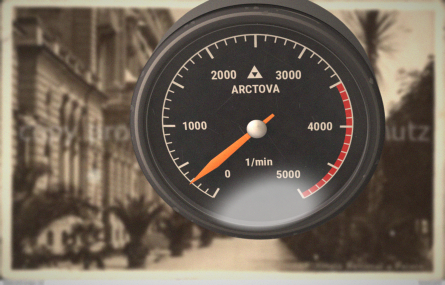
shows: 300 rpm
